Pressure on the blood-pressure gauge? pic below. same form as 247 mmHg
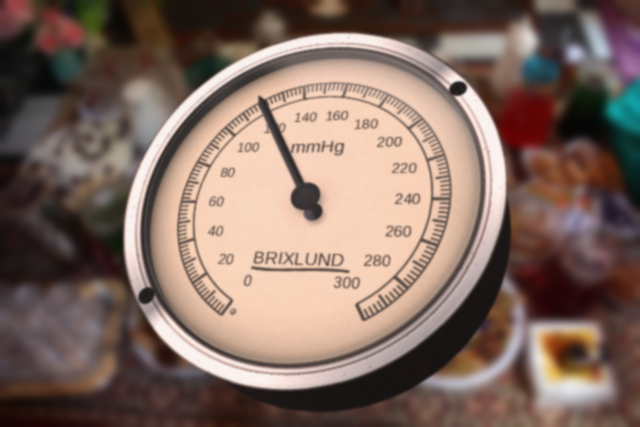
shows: 120 mmHg
